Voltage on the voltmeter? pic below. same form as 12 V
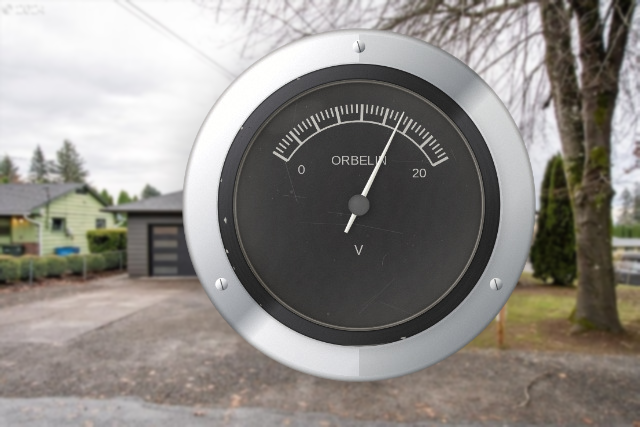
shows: 14 V
